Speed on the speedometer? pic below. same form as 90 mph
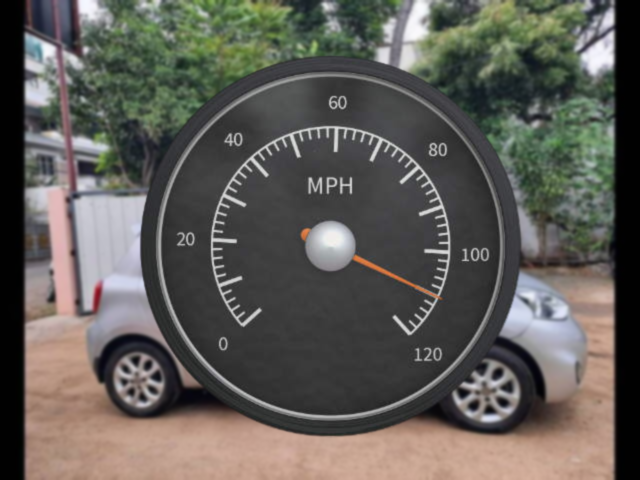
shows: 110 mph
